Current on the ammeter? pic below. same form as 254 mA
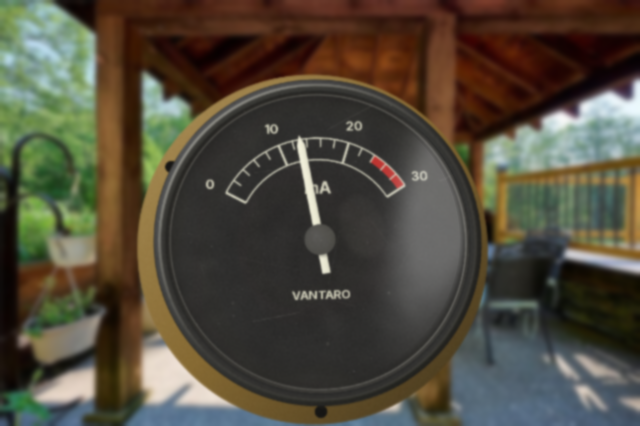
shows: 13 mA
